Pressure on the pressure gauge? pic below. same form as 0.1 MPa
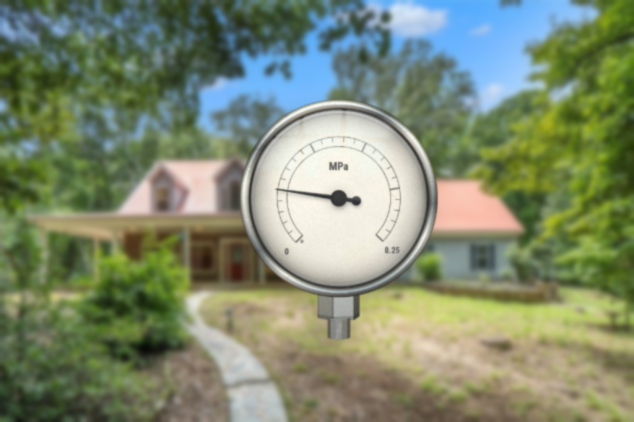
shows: 0.05 MPa
